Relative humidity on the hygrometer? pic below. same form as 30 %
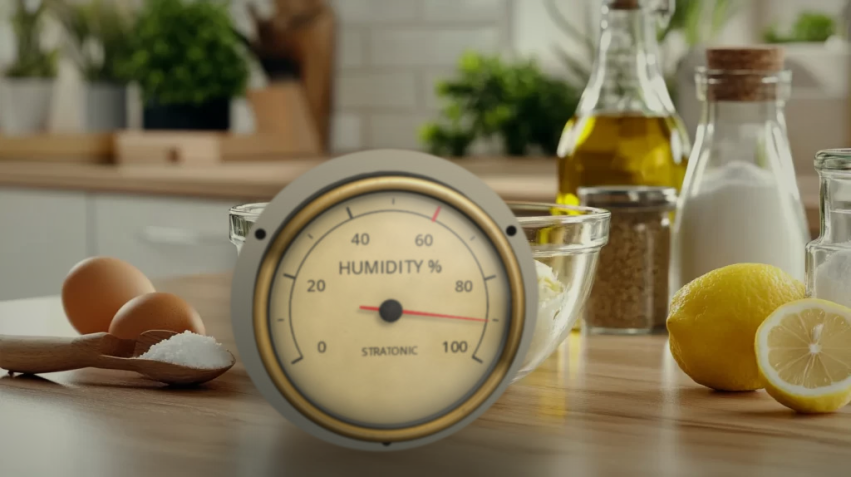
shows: 90 %
